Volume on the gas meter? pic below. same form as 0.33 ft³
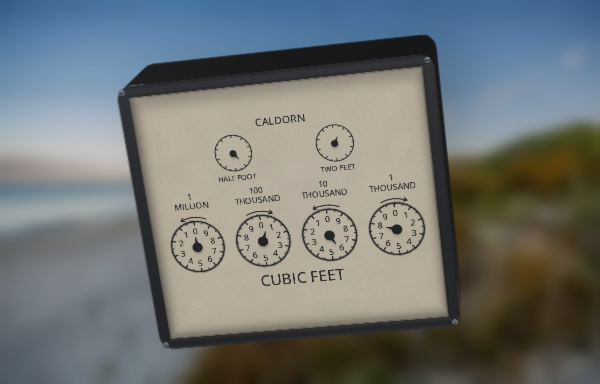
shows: 5800 ft³
